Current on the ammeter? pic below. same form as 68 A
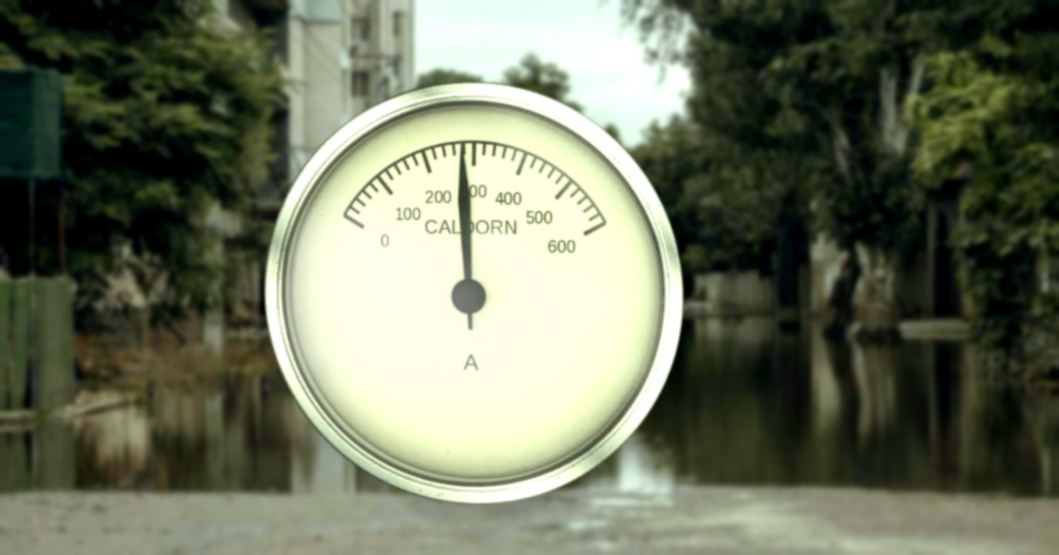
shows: 280 A
